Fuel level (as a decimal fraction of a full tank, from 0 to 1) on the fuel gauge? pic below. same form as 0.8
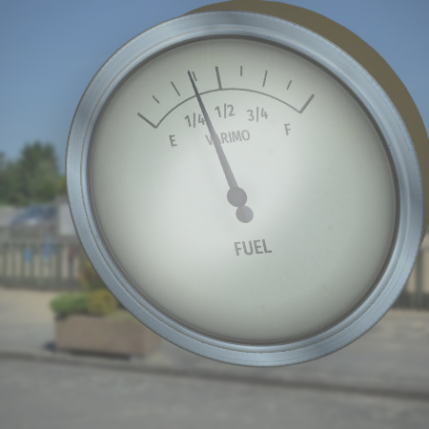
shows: 0.375
